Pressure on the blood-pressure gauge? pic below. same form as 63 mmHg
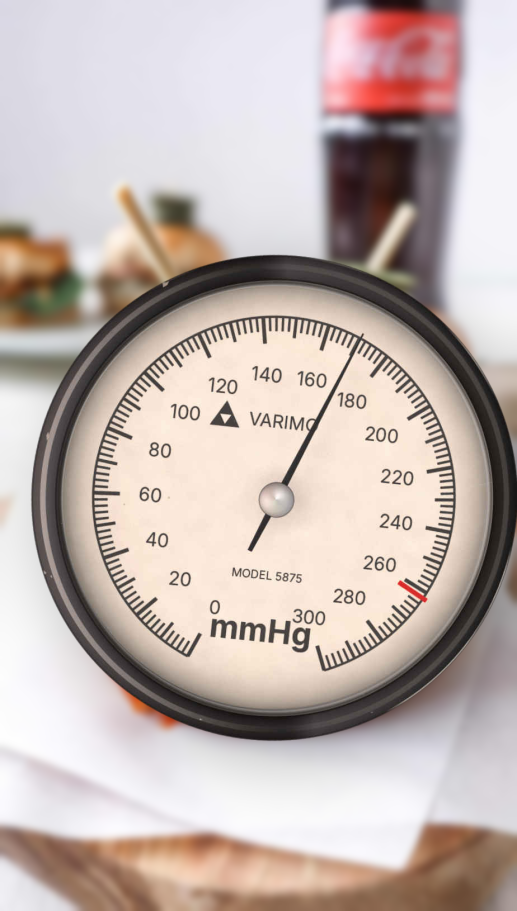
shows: 170 mmHg
